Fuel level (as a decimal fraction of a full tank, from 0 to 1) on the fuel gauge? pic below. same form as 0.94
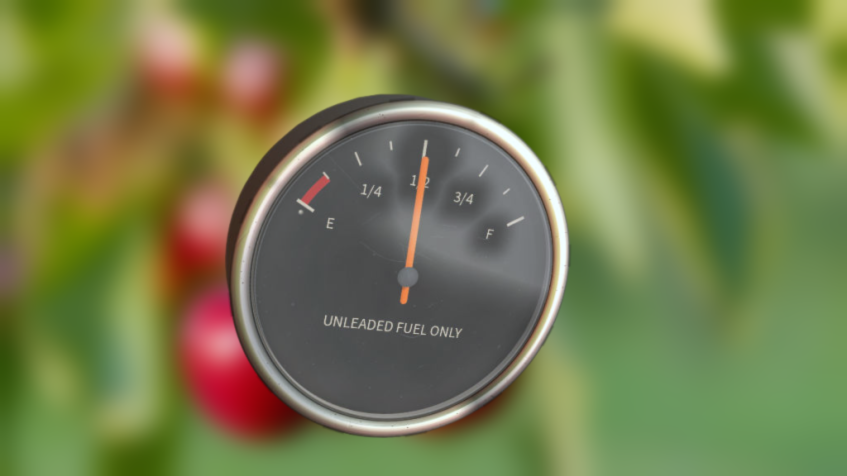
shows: 0.5
